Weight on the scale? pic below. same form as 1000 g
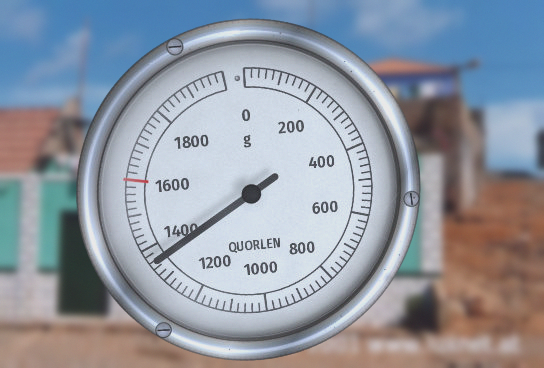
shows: 1360 g
